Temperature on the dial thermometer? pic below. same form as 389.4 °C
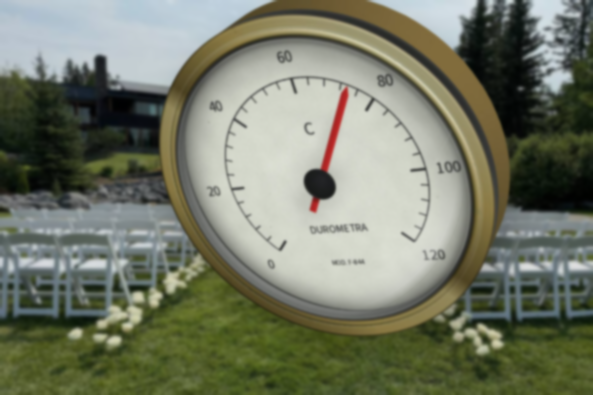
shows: 74 °C
